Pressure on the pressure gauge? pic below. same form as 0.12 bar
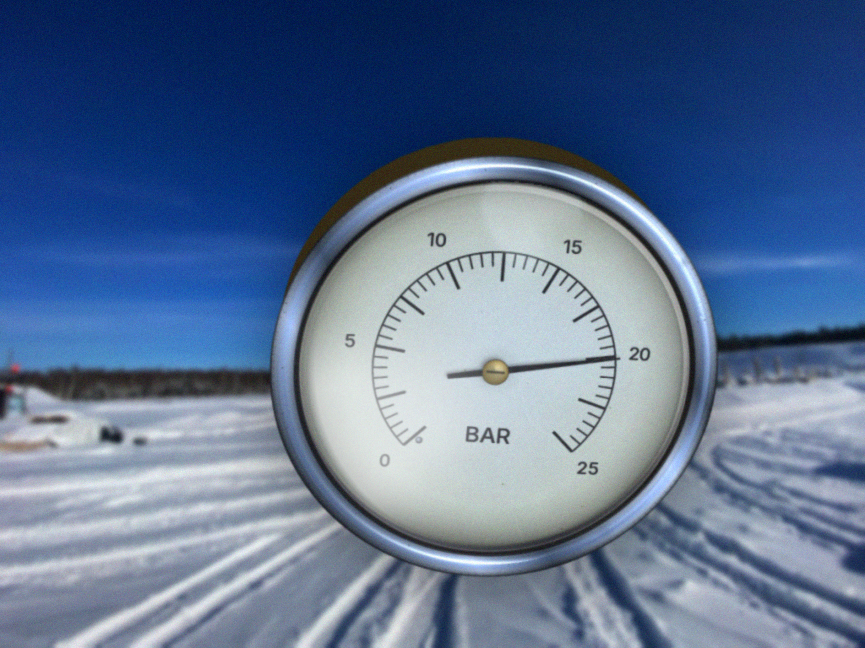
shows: 20 bar
